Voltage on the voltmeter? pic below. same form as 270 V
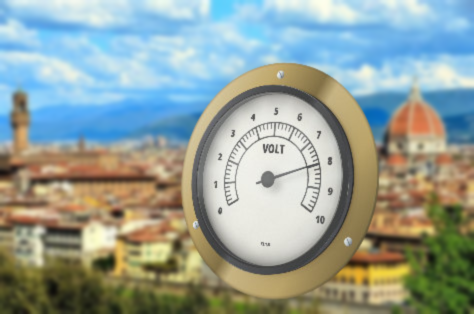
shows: 8 V
